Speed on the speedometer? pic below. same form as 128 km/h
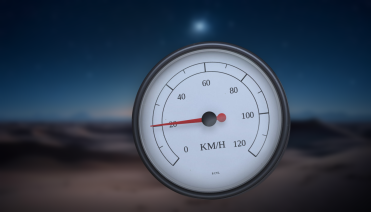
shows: 20 km/h
